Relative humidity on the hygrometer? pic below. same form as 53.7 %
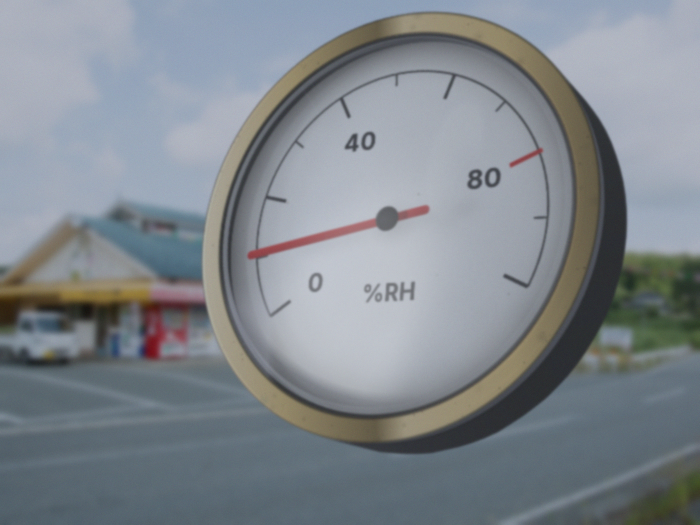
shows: 10 %
